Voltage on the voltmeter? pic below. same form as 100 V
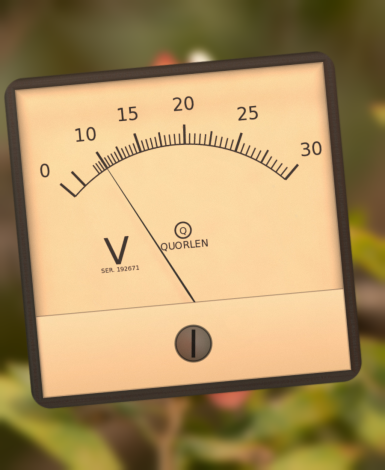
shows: 10 V
